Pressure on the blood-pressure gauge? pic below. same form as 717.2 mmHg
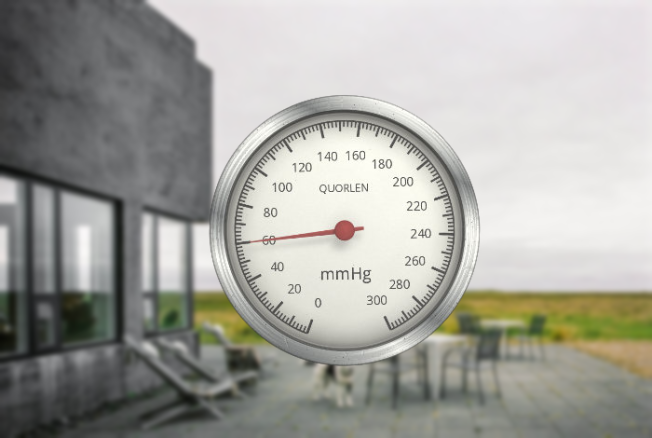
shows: 60 mmHg
